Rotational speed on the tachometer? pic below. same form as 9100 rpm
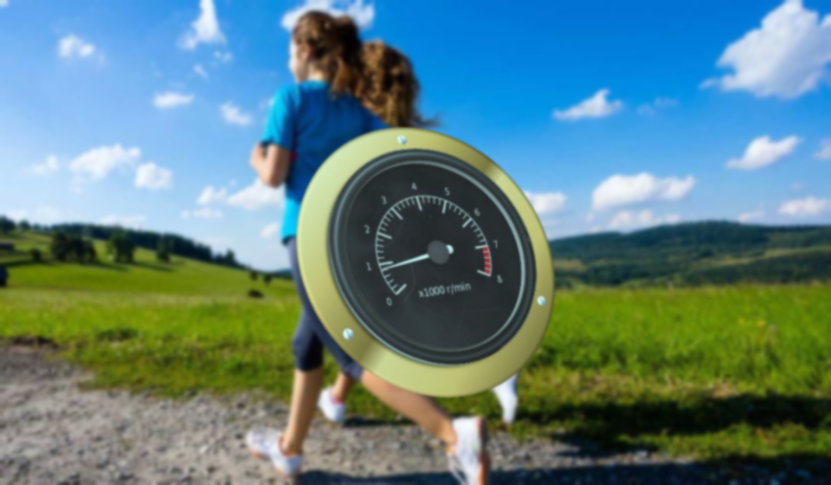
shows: 800 rpm
